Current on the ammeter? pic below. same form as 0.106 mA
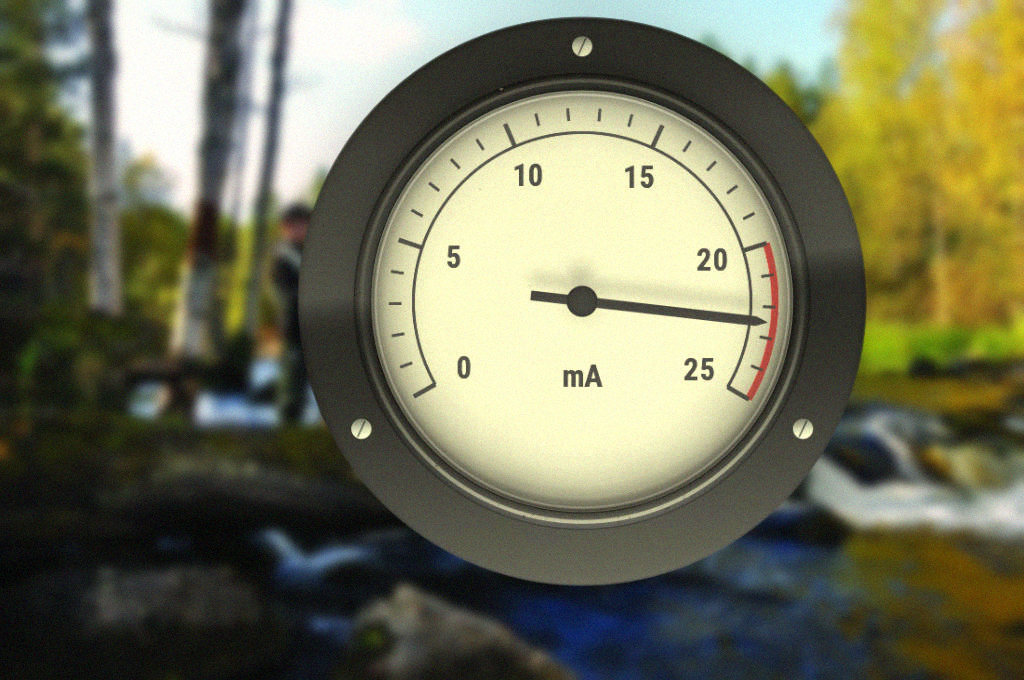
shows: 22.5 mA
